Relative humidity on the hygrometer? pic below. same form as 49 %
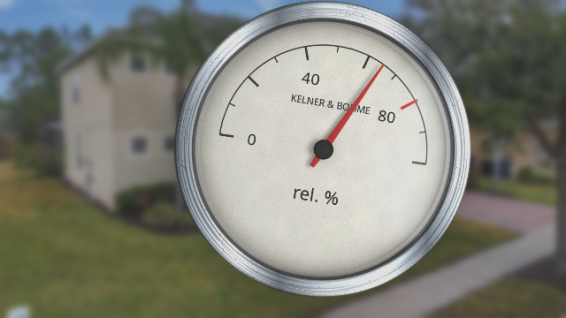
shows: 65 %
